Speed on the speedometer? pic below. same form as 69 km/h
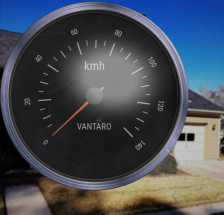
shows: 0 km/h
